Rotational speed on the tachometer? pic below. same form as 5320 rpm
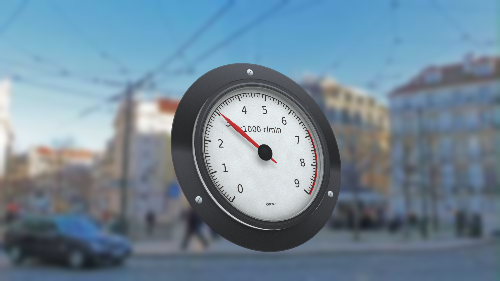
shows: 3000 rpm
